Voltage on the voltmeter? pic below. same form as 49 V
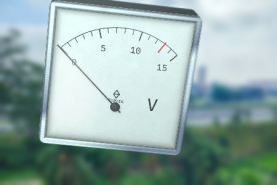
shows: 0 V
